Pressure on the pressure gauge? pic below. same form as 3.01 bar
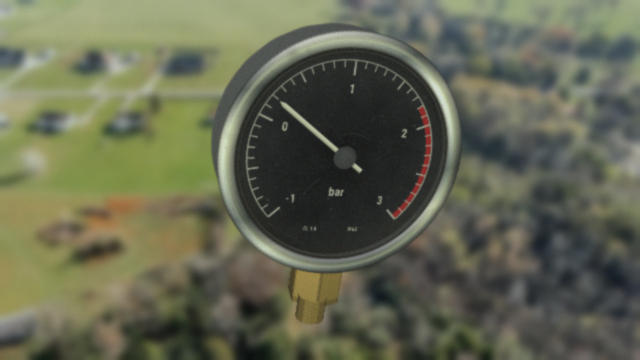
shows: 0.2 bar
